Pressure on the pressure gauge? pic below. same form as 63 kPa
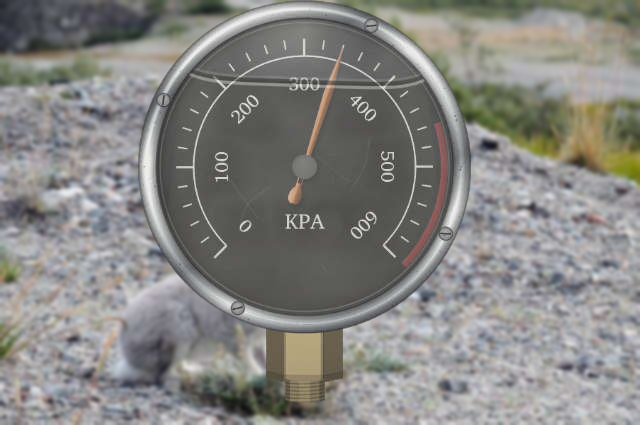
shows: 340 kPa
